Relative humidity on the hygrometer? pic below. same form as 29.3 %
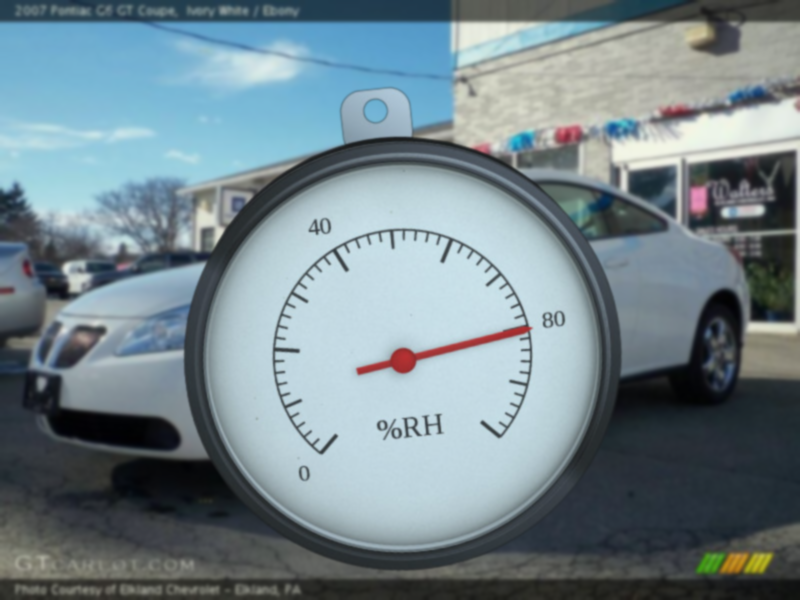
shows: 80 %
